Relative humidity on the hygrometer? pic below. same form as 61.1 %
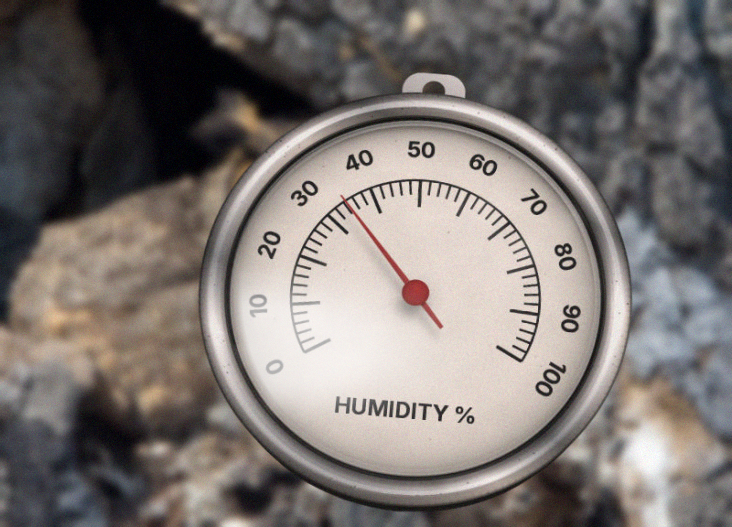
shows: 34 %
